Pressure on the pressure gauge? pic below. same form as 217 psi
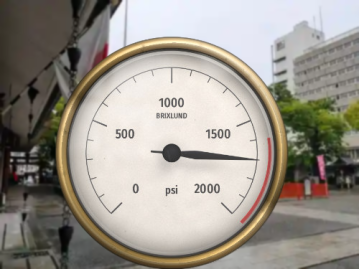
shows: 1700 psi
